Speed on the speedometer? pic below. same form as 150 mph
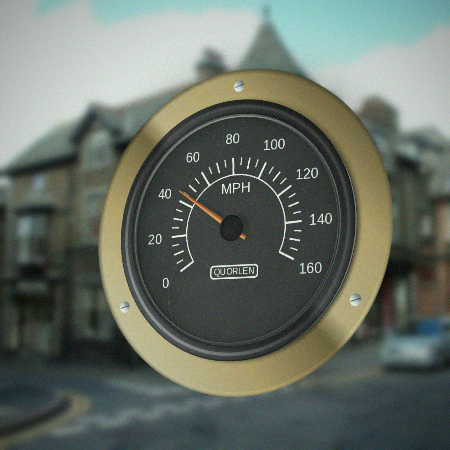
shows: 45 mph
